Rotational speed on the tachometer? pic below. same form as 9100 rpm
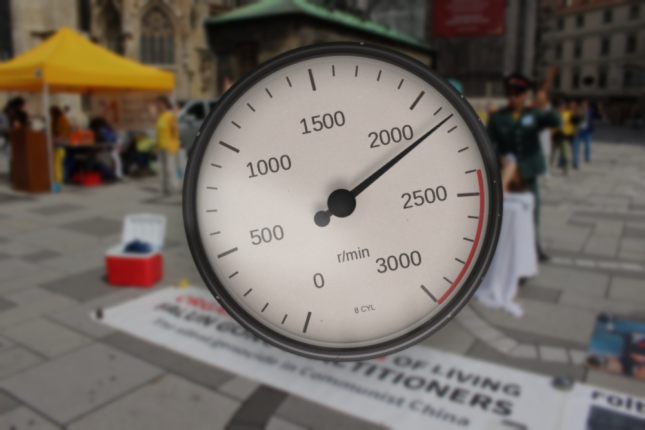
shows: 2150 rpm
